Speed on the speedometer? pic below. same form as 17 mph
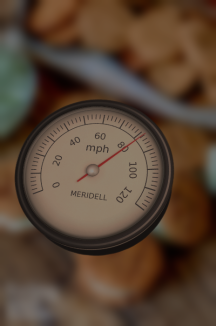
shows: 82 mph
